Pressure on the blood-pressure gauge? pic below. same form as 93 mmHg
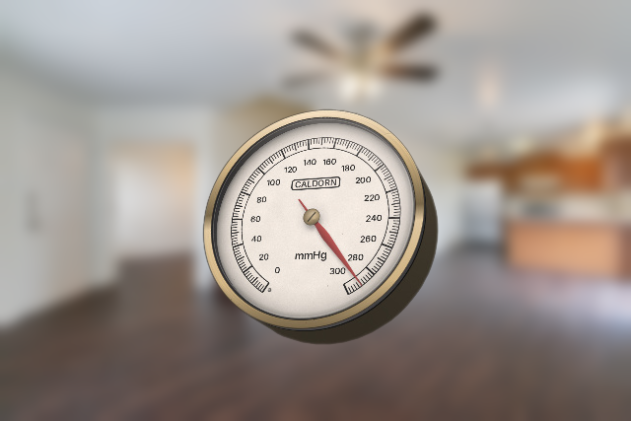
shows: 290 mmHg
